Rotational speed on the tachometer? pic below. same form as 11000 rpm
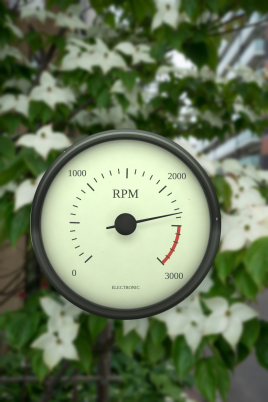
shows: 2350 rpm
